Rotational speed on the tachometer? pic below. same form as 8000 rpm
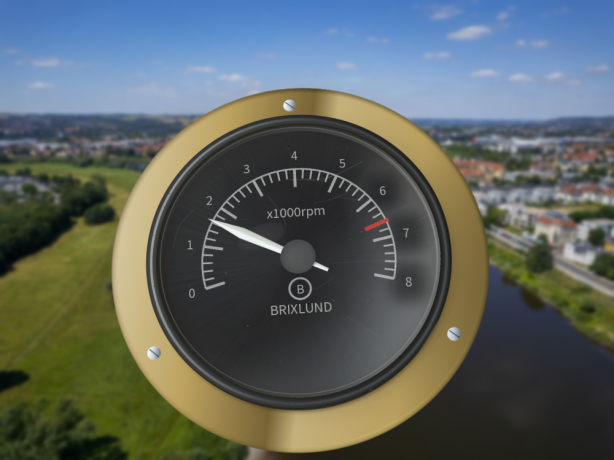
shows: 1600 rpm
